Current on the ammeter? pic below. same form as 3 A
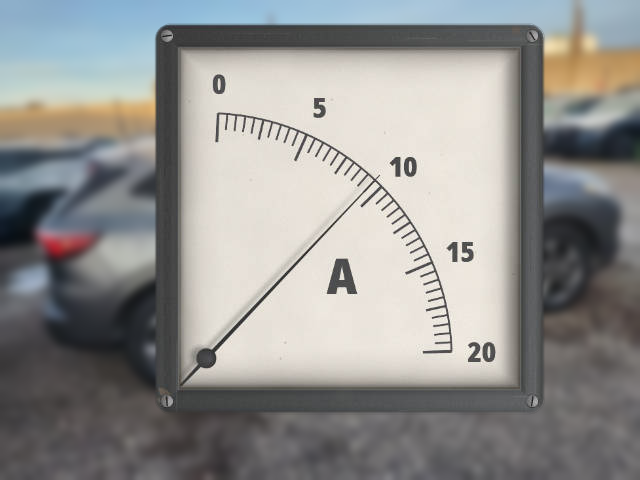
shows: 9.5 A
